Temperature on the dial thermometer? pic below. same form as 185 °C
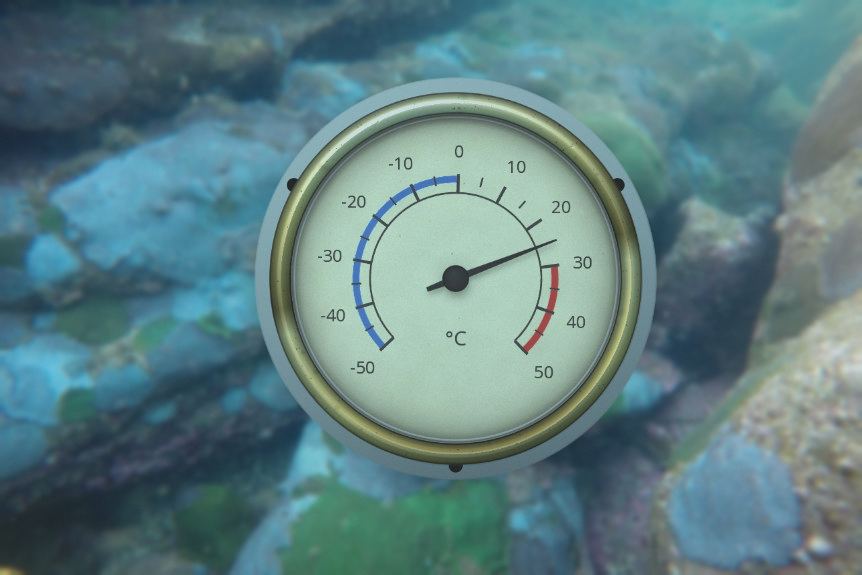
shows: 25 °C
